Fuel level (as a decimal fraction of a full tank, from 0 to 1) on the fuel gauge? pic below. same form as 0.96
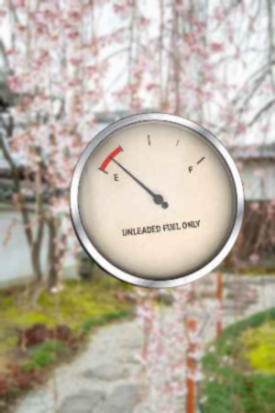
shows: 0.125
